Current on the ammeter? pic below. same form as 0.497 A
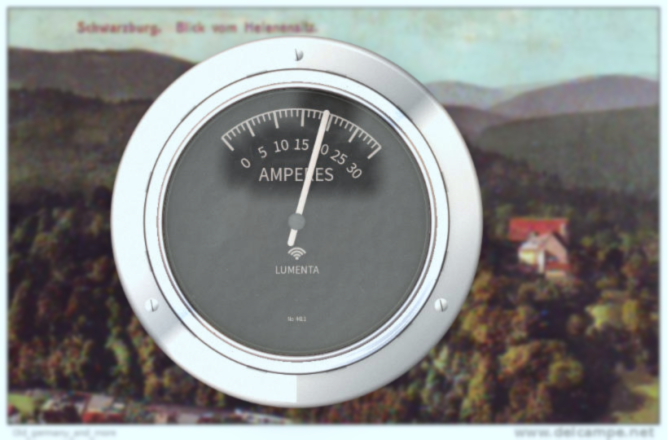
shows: 19 A
